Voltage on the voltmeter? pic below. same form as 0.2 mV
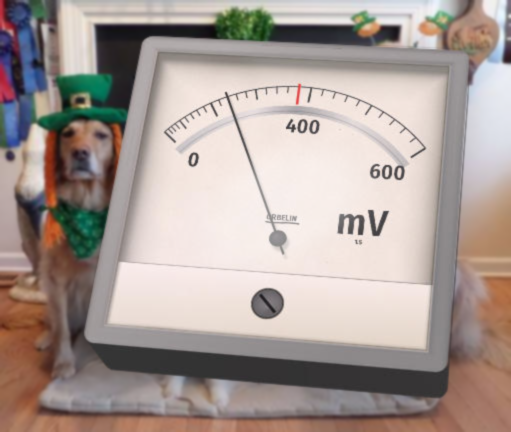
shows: 240 mV
